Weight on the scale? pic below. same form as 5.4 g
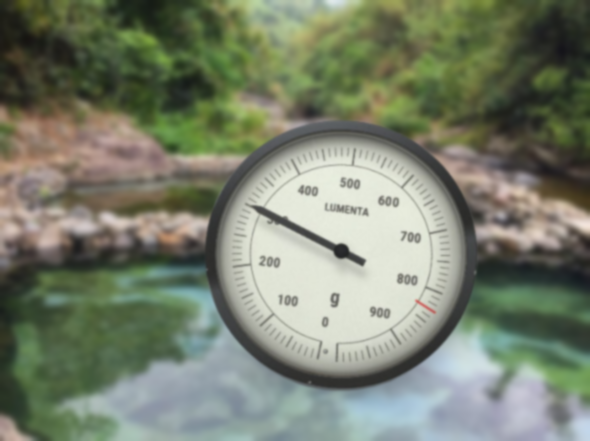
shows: 300 g
